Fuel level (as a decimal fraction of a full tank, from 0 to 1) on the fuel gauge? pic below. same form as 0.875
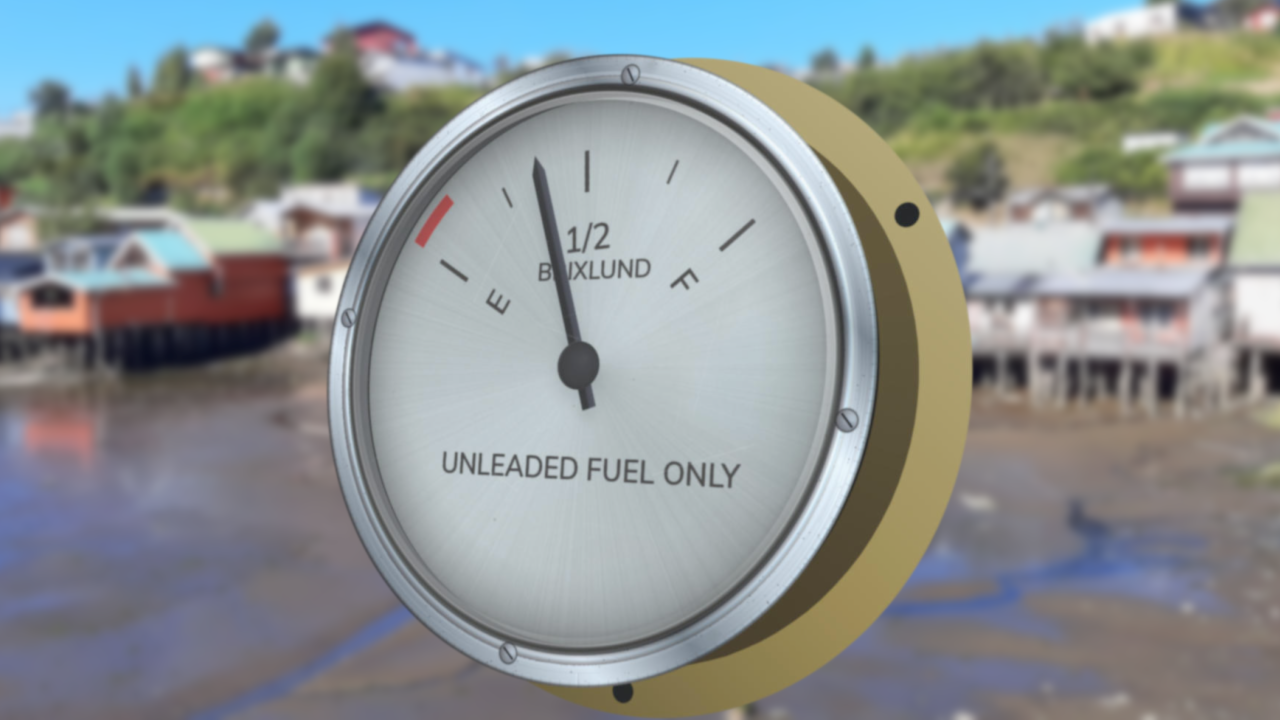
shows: 0.375
